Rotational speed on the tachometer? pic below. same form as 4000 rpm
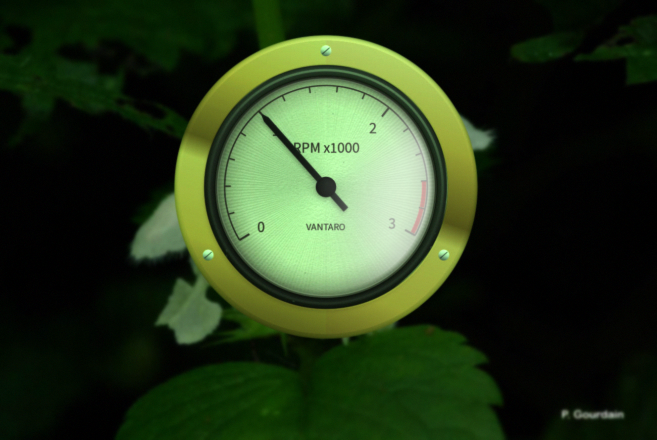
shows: 1000 rpm
